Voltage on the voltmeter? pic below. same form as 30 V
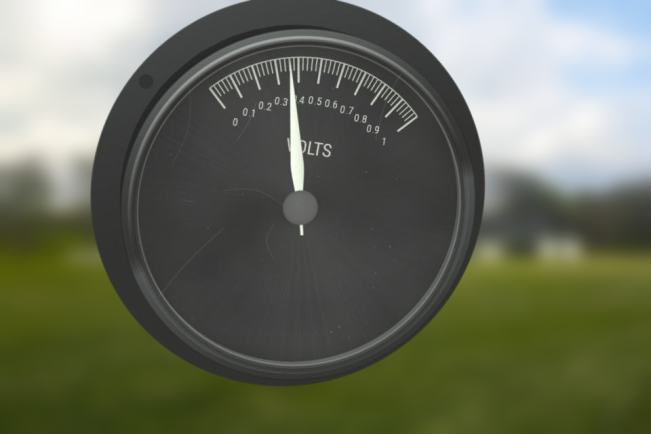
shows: 0.36 V
